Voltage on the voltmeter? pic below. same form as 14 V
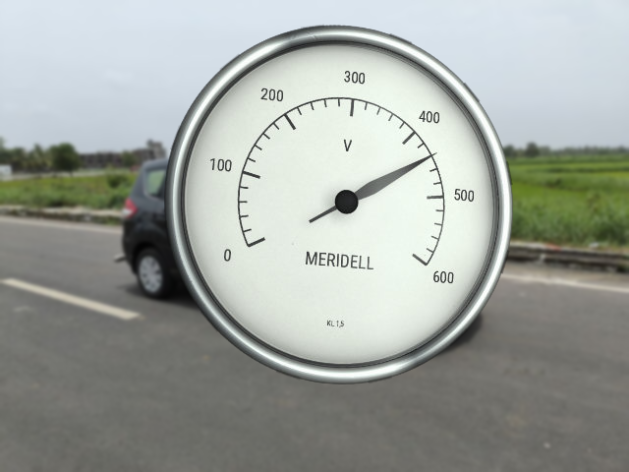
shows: 440 V
